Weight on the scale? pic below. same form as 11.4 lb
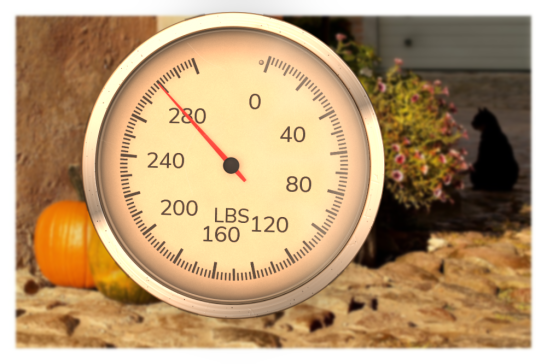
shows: 280 lb
